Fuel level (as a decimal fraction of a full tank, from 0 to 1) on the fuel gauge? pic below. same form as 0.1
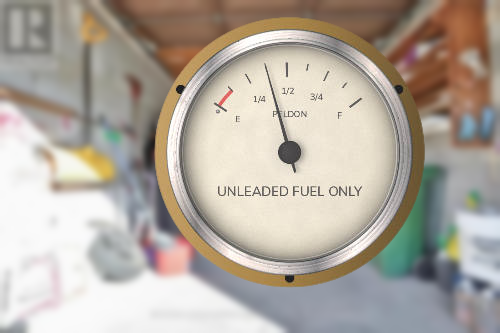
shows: 0.375
